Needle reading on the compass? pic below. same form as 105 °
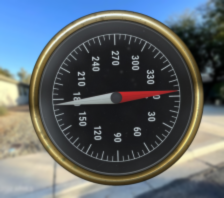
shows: 355 °
